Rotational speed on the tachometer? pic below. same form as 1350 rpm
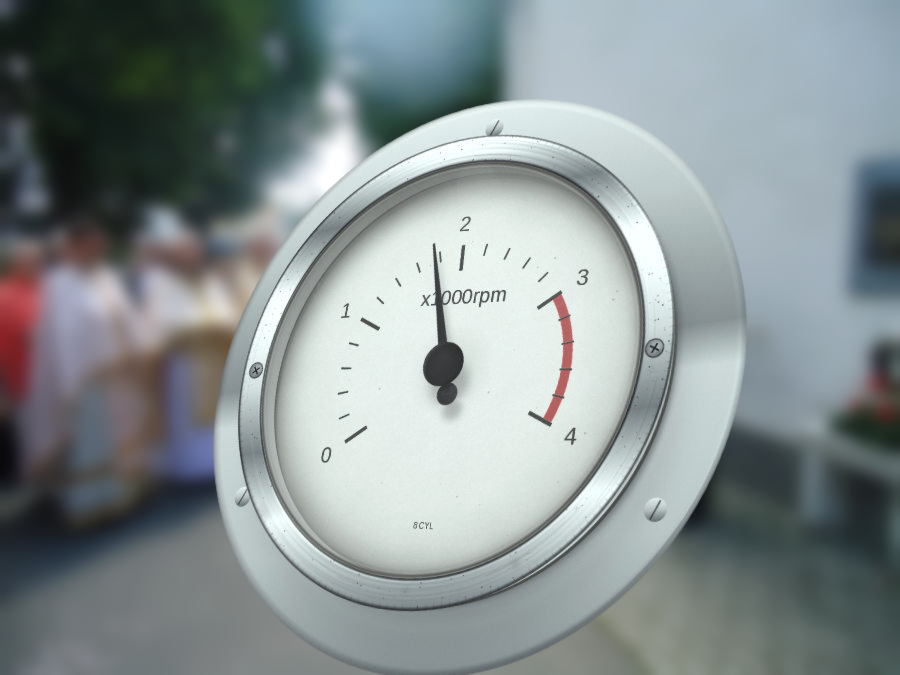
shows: 1800 rpm
